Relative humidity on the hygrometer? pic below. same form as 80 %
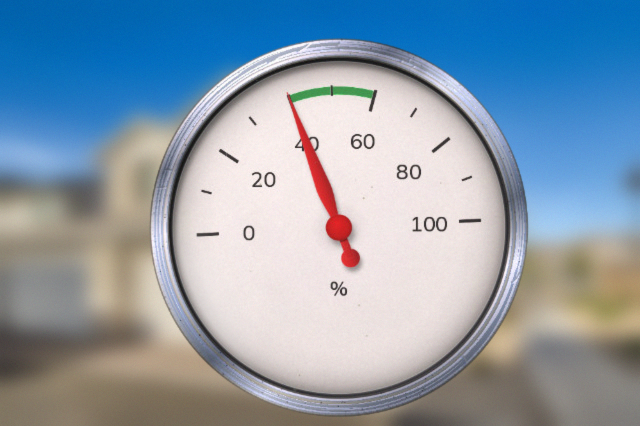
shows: 40 %
